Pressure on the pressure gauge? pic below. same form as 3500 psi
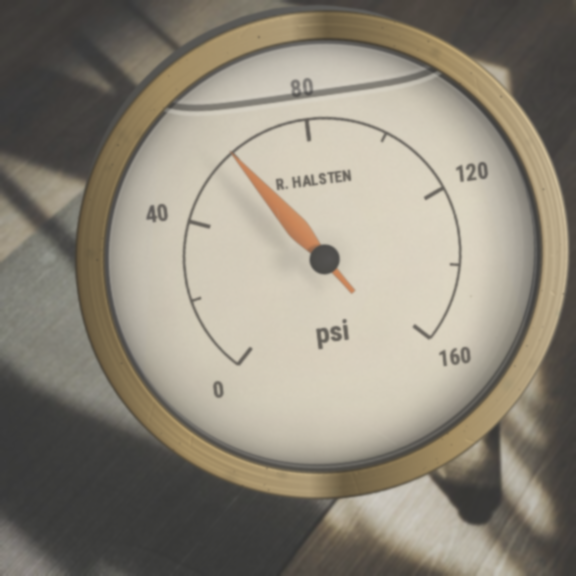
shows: 60 psi
